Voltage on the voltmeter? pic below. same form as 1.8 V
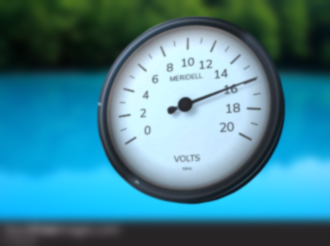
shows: 16 V
